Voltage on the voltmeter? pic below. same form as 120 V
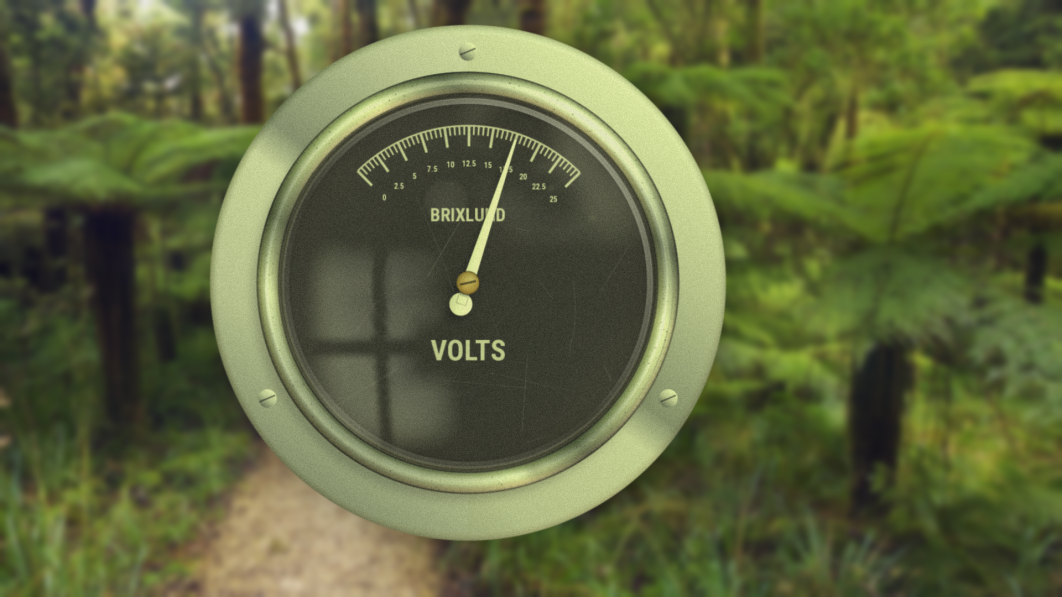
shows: 17.5 V
